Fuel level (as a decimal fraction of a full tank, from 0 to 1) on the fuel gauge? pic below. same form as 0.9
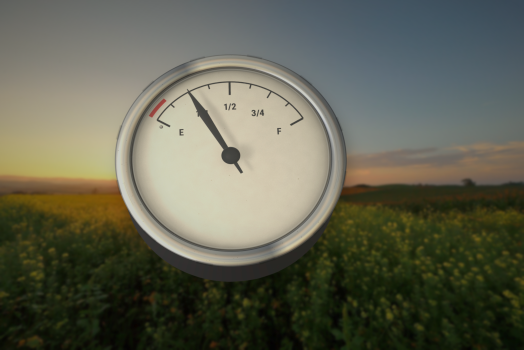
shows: 0.25
